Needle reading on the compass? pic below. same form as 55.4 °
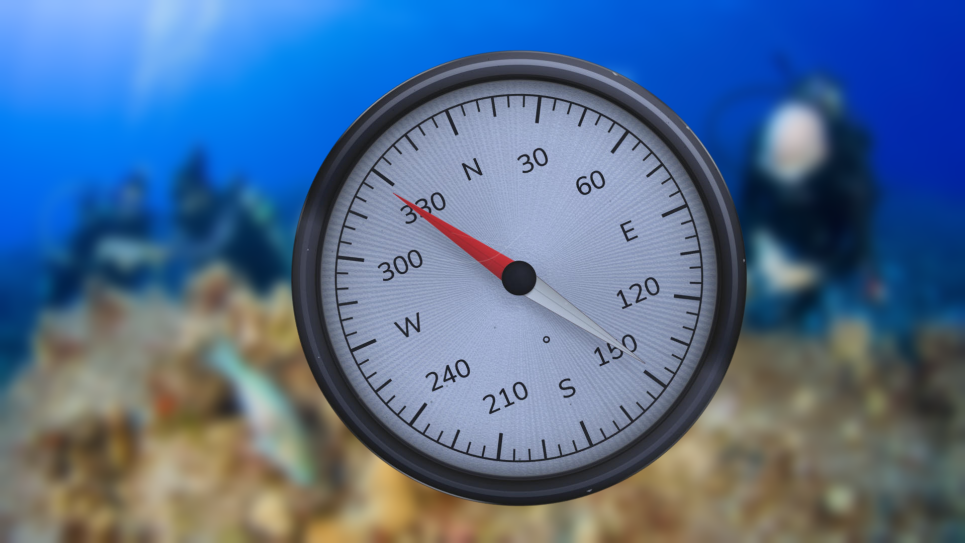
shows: 327.5 °
